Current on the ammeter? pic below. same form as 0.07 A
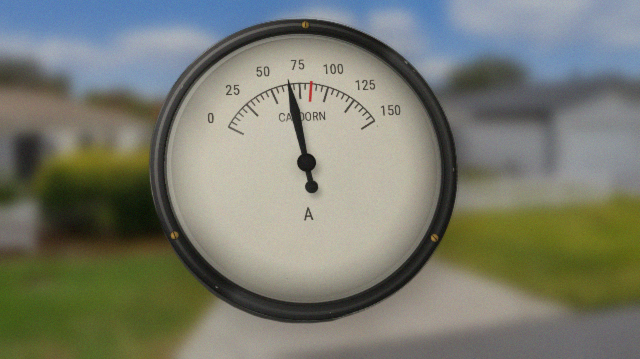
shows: 65 A
